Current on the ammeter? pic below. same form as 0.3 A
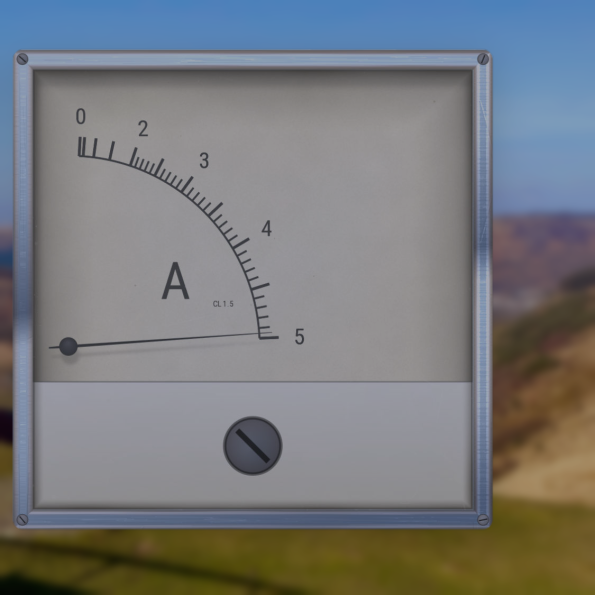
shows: 4.95 A
